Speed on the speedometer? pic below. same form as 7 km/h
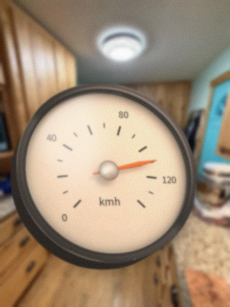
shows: 110 km/h
